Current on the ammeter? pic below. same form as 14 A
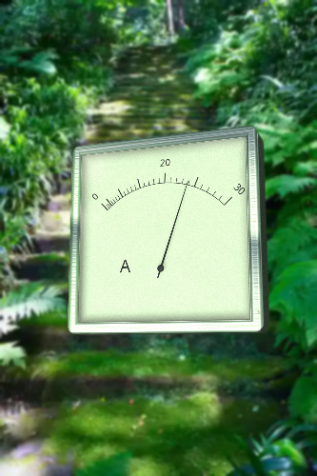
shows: 24 A
